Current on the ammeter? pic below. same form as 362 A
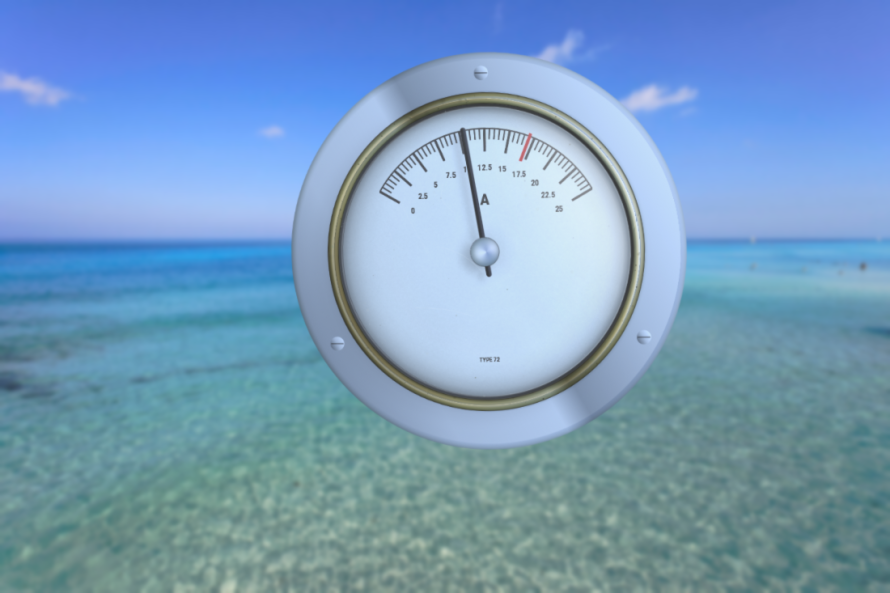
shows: 10.5 A
